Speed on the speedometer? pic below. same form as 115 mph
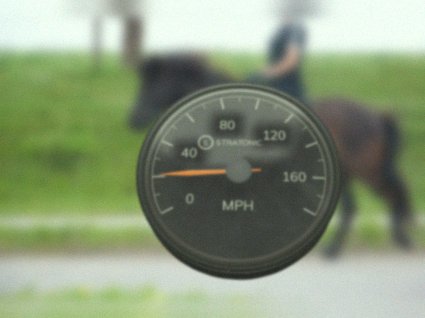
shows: 20 mph
